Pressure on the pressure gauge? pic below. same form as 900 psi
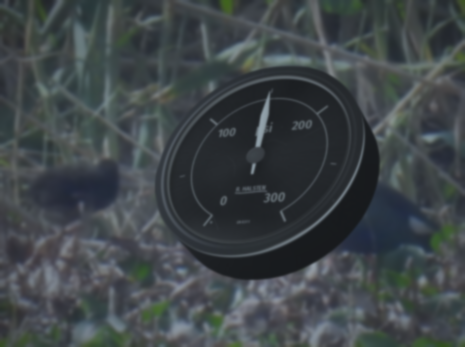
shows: 150 psi
